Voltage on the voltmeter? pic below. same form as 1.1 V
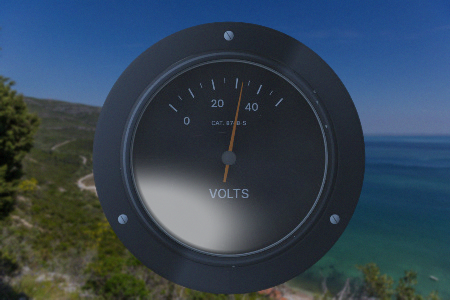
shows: 32.5 V
